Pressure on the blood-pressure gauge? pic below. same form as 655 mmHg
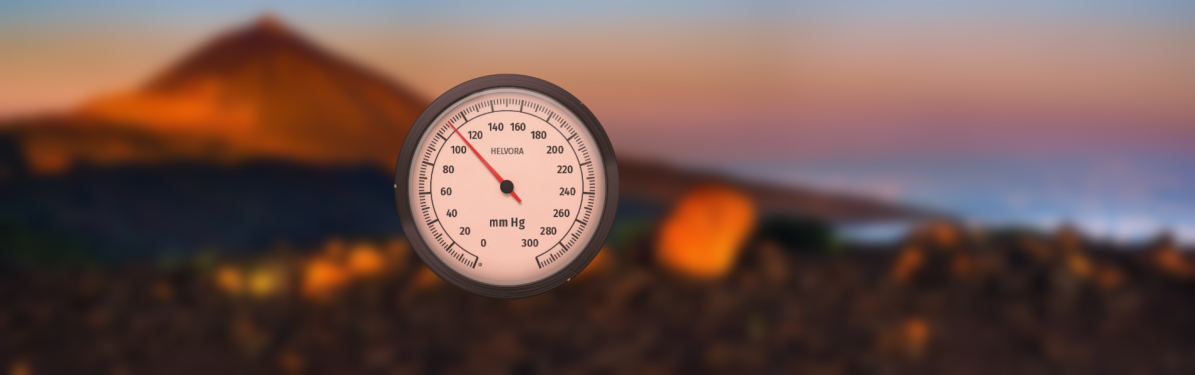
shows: 110 mmHg
